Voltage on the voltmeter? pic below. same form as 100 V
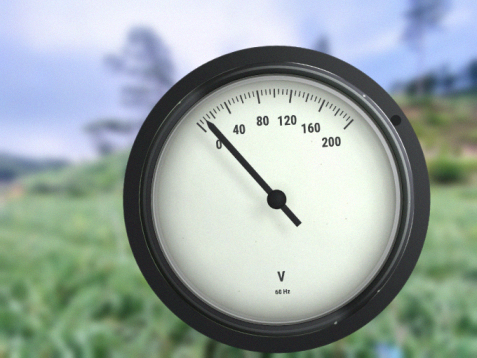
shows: 10 V
